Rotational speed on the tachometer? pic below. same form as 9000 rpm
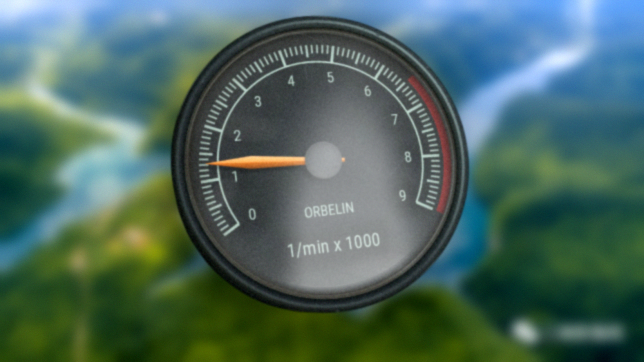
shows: 1300 rpm
